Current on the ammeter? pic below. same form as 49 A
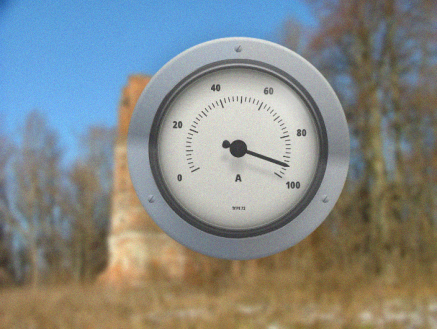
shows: 94 A
